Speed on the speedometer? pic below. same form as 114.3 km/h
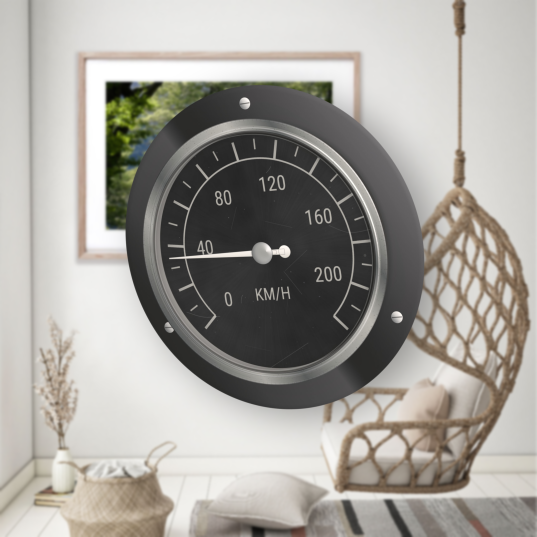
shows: 35 km/h
